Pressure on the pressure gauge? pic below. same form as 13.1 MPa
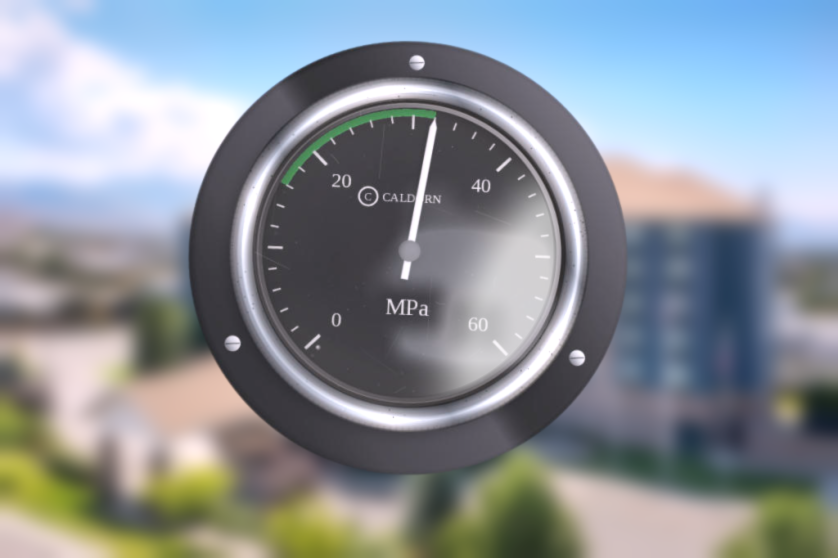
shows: 32 MPa
